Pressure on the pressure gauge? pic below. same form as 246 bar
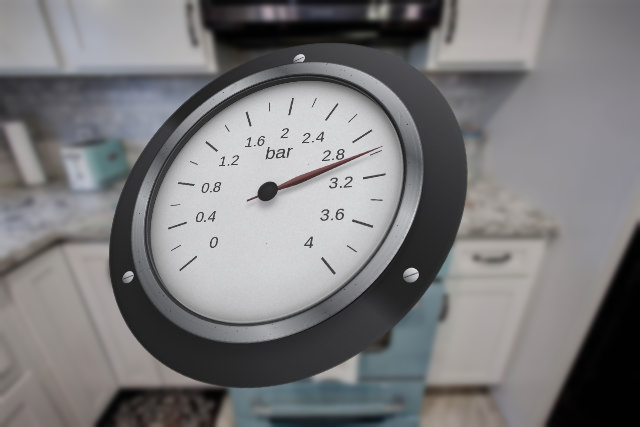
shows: 3 bar
